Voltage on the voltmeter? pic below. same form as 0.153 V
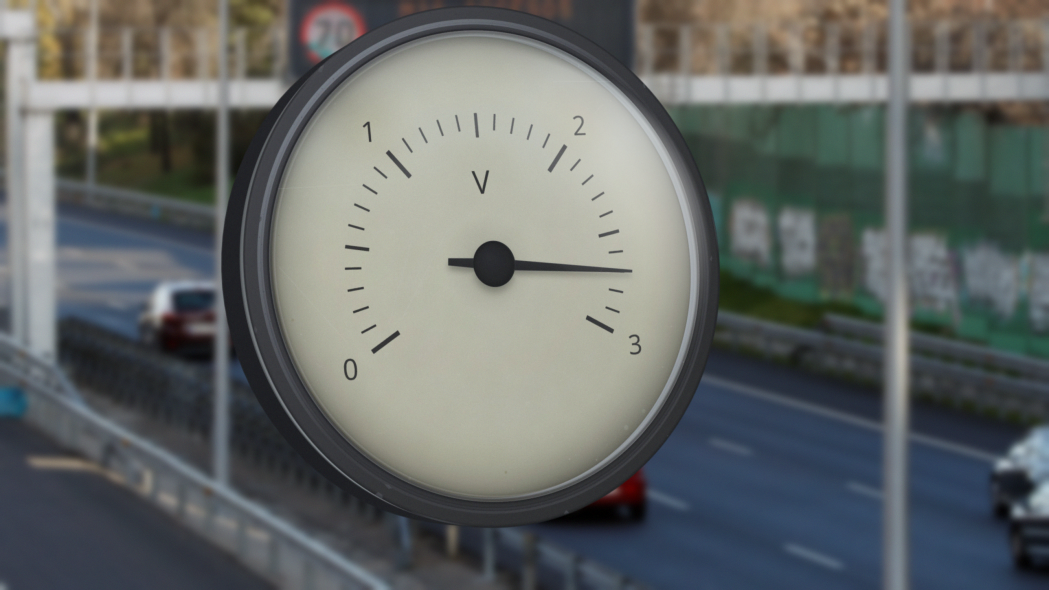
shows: 2.7 V
